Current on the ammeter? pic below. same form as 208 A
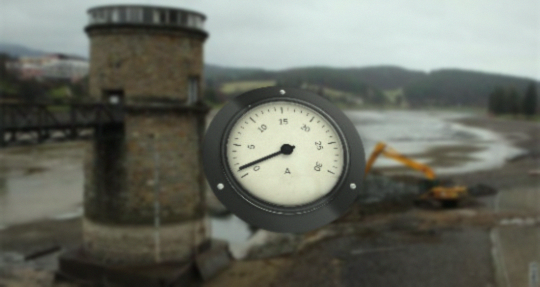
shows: 1 A
